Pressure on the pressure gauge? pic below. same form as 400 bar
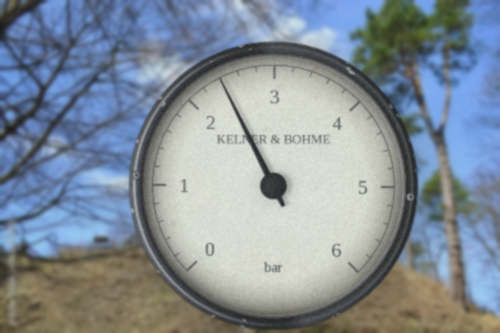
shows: 2.4 bar
